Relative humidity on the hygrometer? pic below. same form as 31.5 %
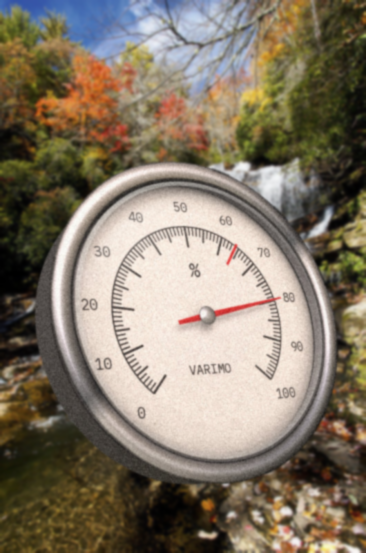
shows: 80 %
